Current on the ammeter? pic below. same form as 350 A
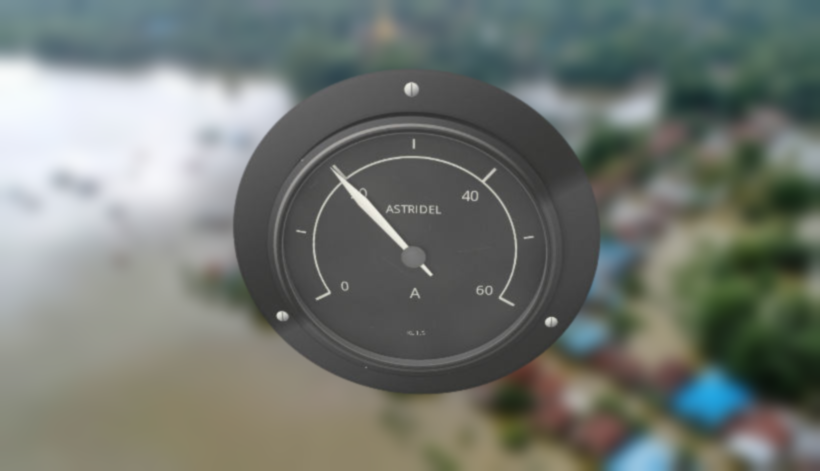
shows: 20 A
